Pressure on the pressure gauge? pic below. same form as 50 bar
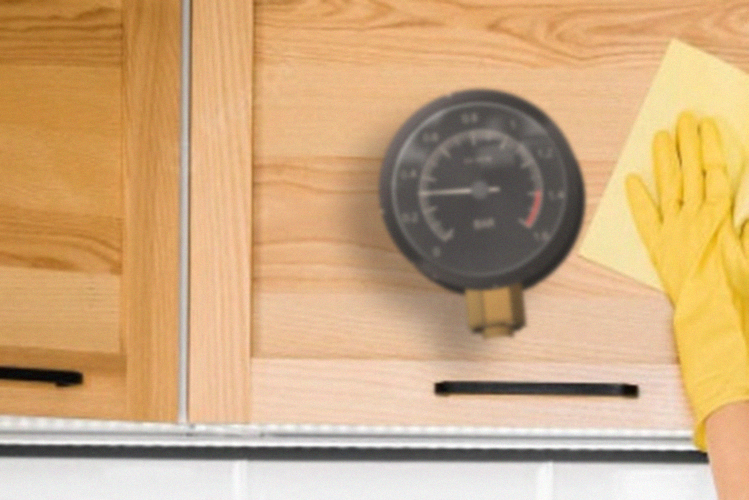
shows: 0.3 bar
